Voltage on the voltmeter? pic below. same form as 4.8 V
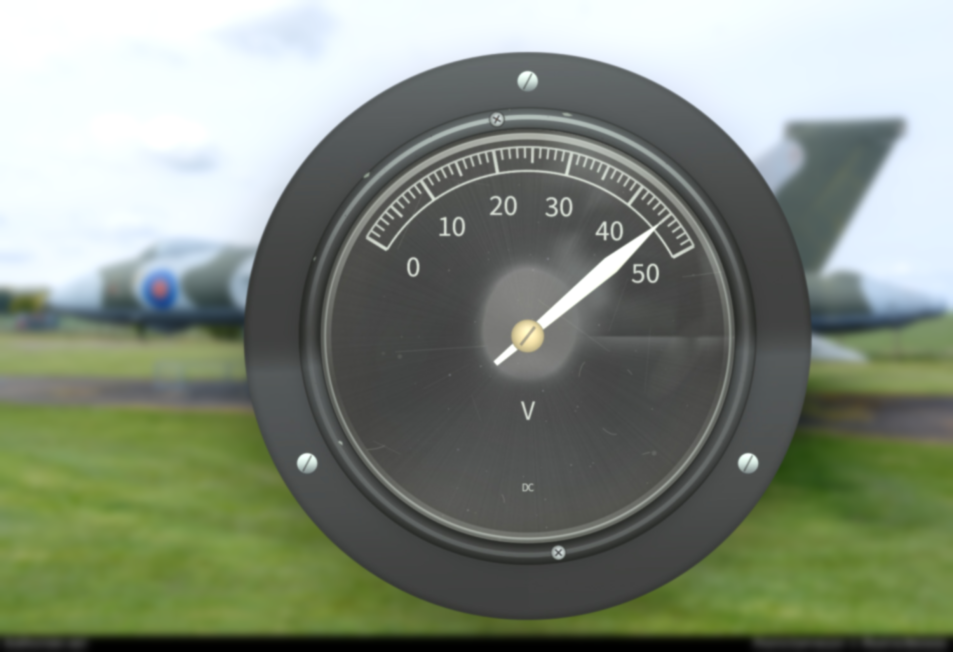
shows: 45 V
